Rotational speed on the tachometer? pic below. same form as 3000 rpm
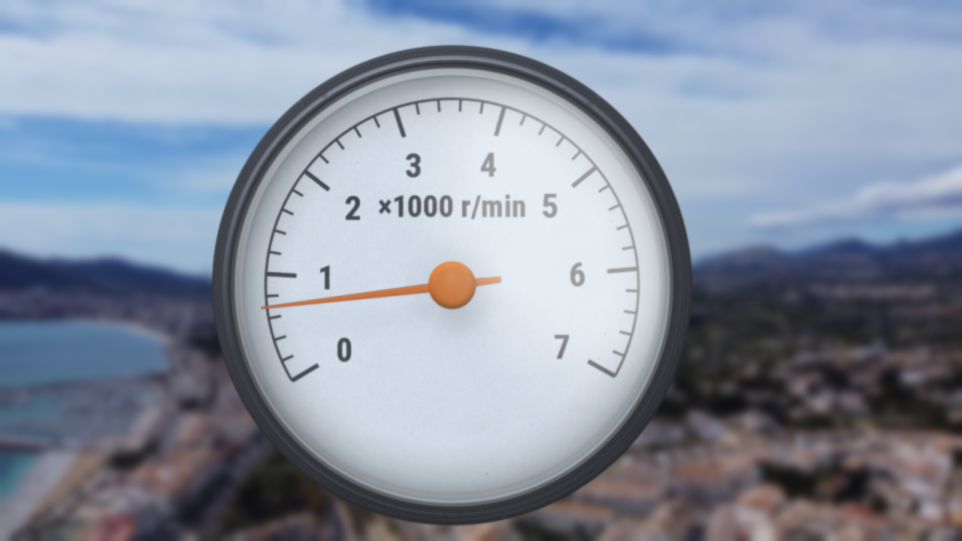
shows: 700 rpm
